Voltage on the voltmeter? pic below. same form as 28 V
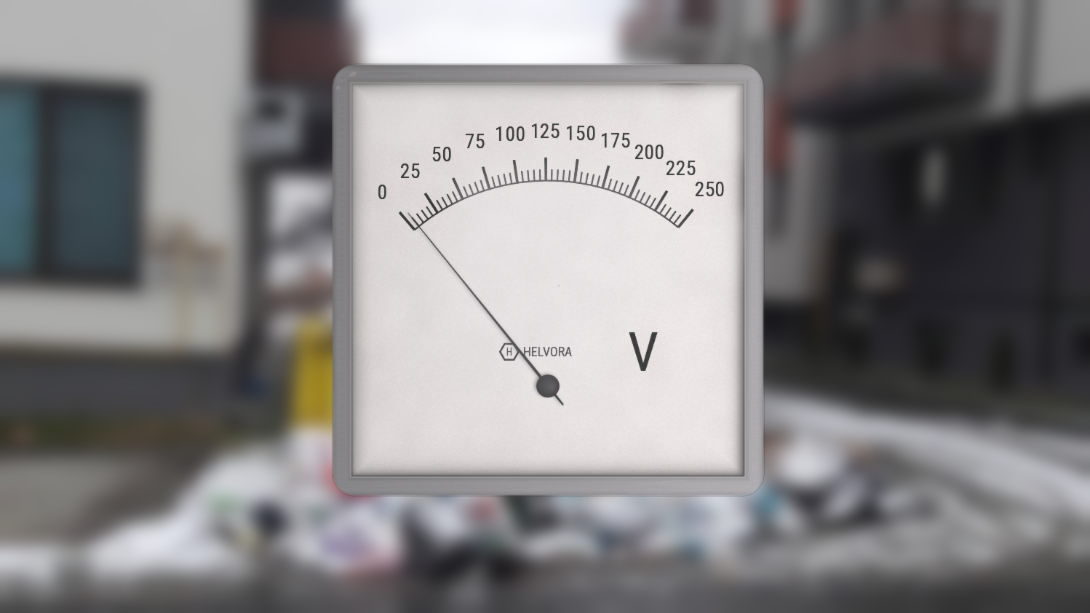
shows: 5 V
